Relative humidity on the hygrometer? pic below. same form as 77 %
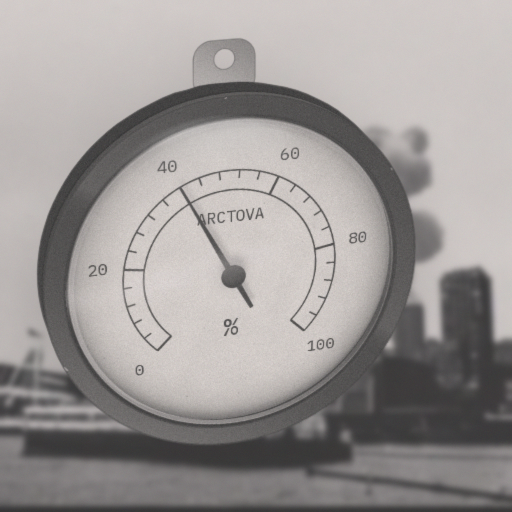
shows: 40 %
